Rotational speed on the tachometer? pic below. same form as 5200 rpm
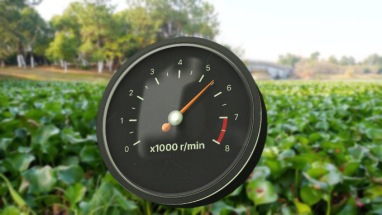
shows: 5500 rpm
